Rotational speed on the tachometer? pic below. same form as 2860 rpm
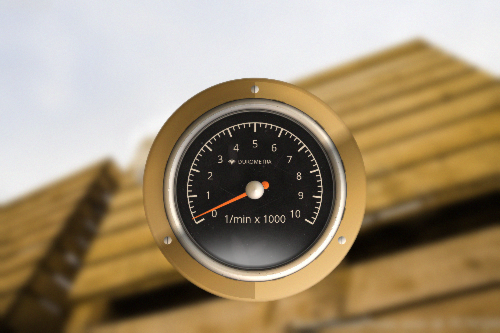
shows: 200 rpm
